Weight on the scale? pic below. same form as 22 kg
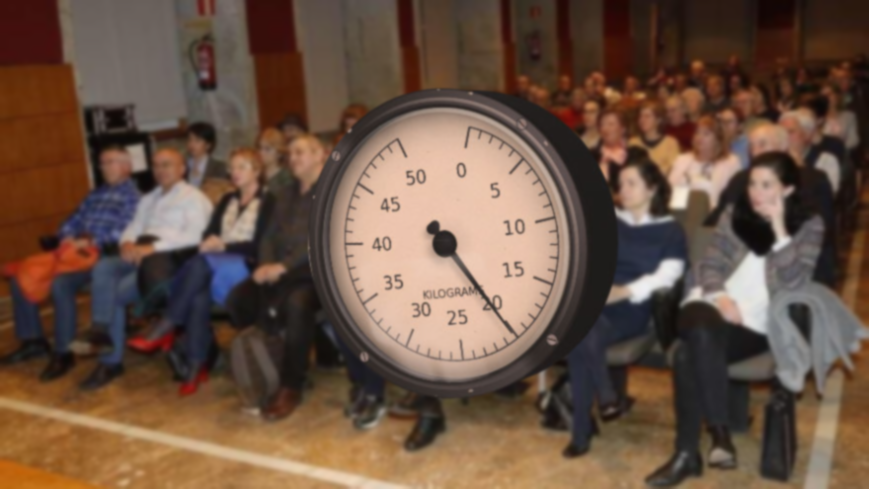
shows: 20 kg
